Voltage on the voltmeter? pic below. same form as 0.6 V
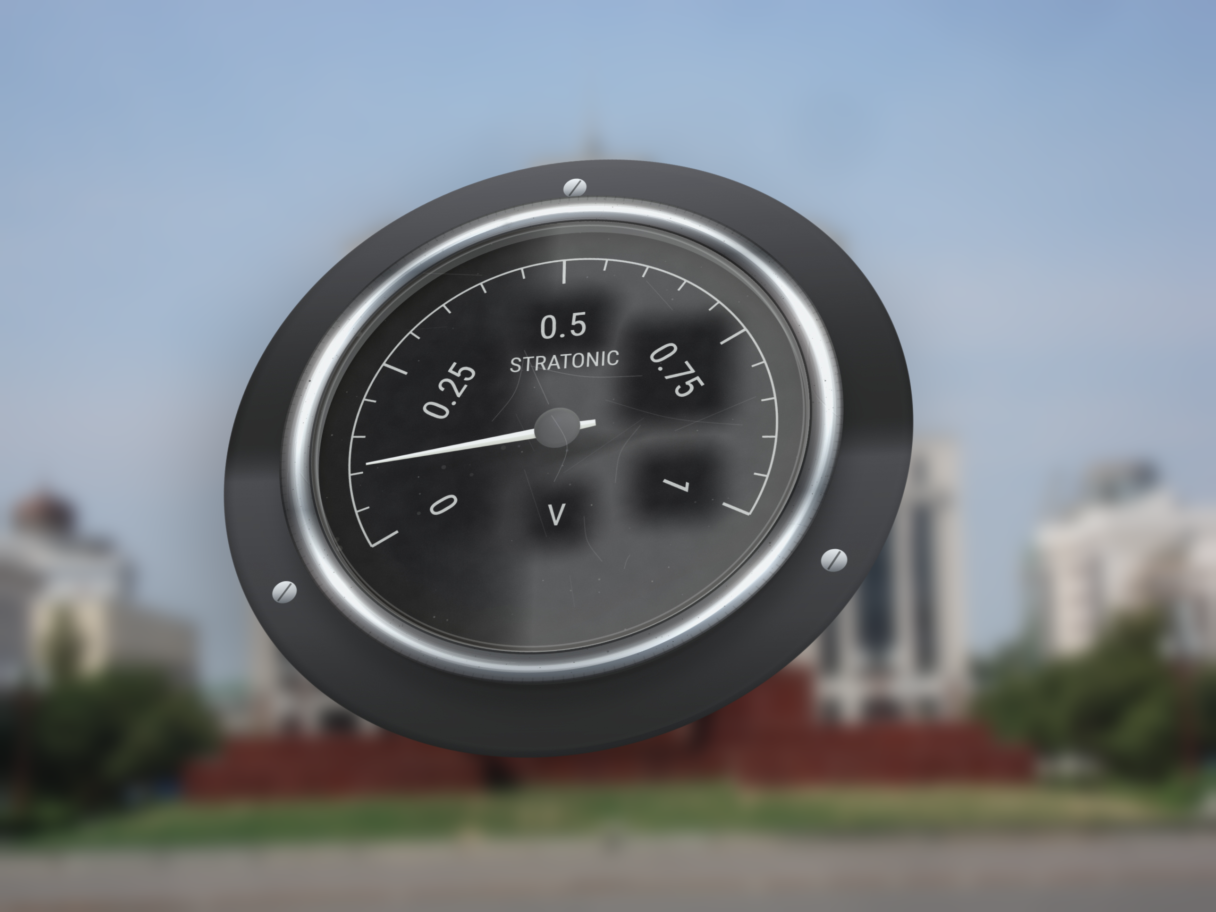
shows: 0.1 V
